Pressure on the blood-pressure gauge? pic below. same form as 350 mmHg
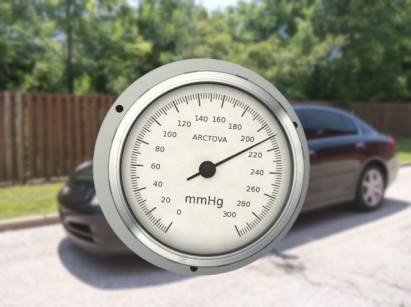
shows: 210 mmHg
